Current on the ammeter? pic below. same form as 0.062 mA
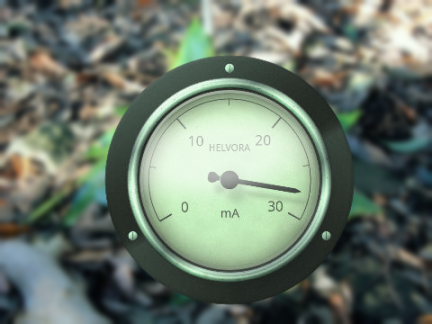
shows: 27.5 mA
